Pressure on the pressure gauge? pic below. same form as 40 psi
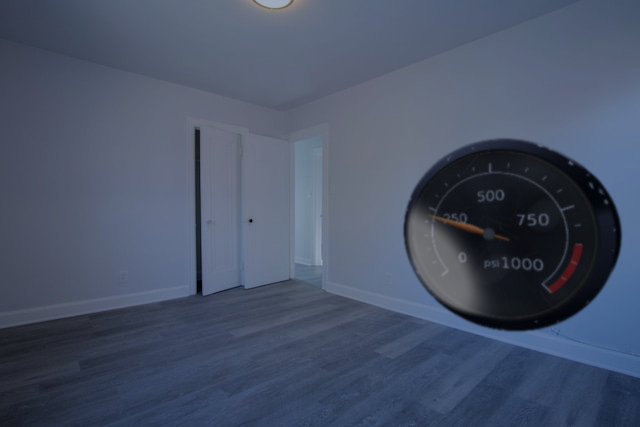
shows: 225 psi
